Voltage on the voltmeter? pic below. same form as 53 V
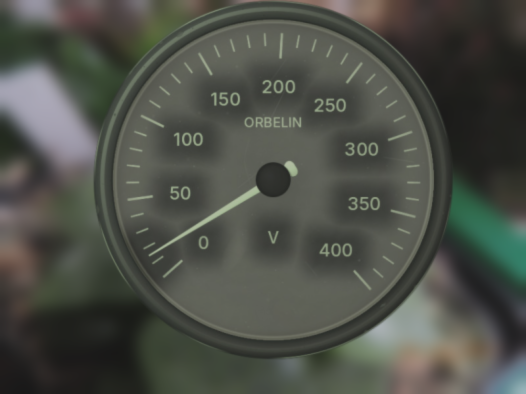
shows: 15 V
